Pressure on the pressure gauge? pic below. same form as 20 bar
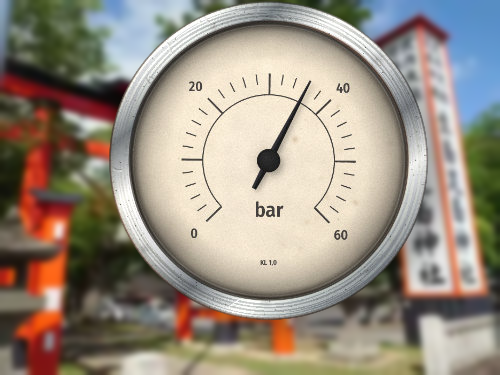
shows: 36 bar
